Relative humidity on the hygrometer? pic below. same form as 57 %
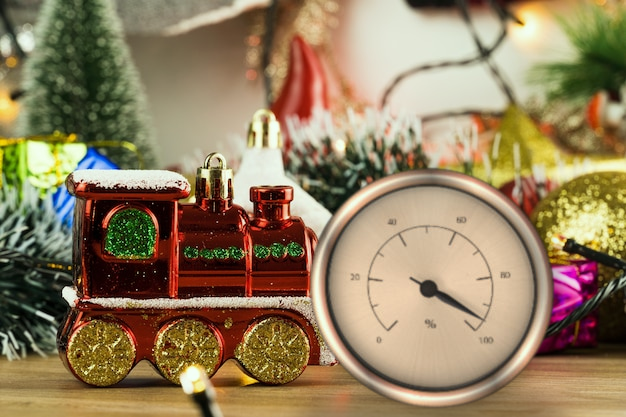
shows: 95 %
